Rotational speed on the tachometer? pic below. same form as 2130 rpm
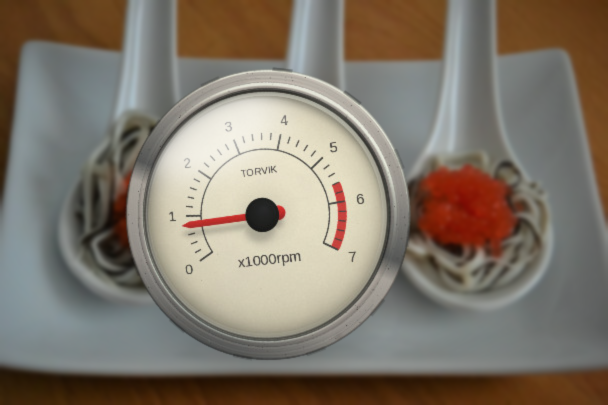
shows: 800 rpm
